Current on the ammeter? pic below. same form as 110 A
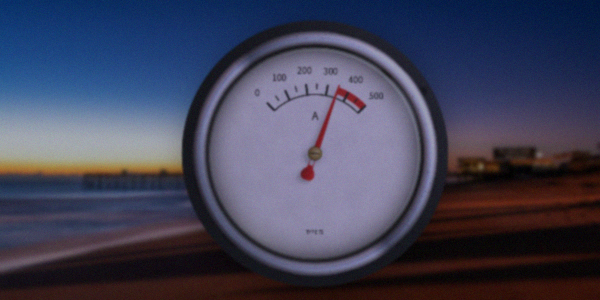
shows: 350 A
